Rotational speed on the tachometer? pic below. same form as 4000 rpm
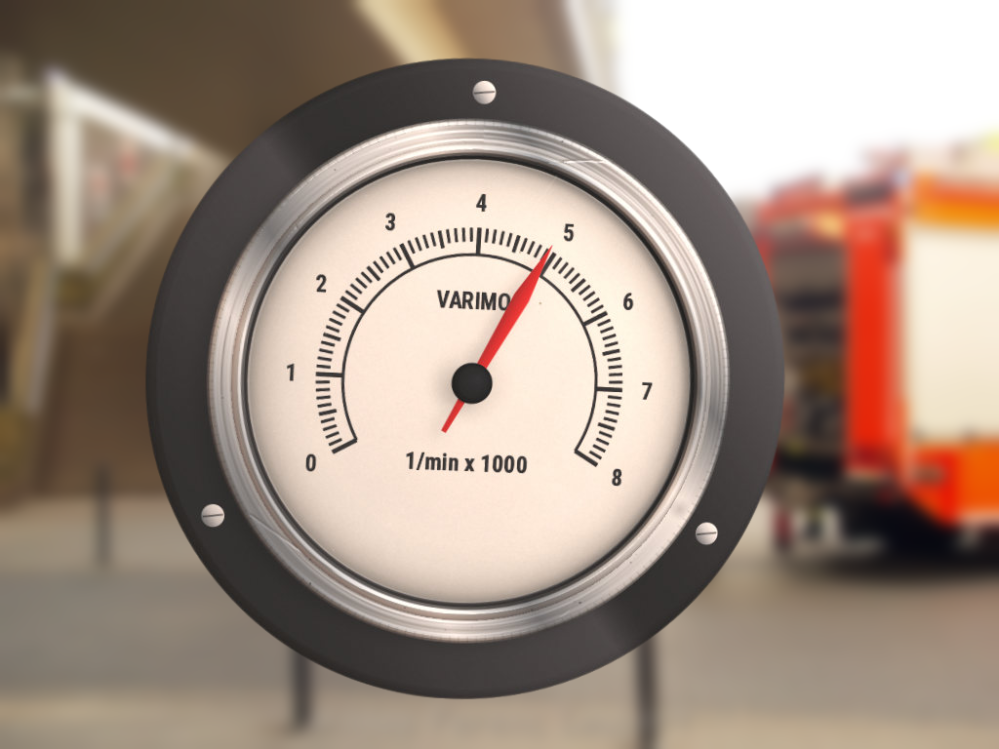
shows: 4900 rpm
